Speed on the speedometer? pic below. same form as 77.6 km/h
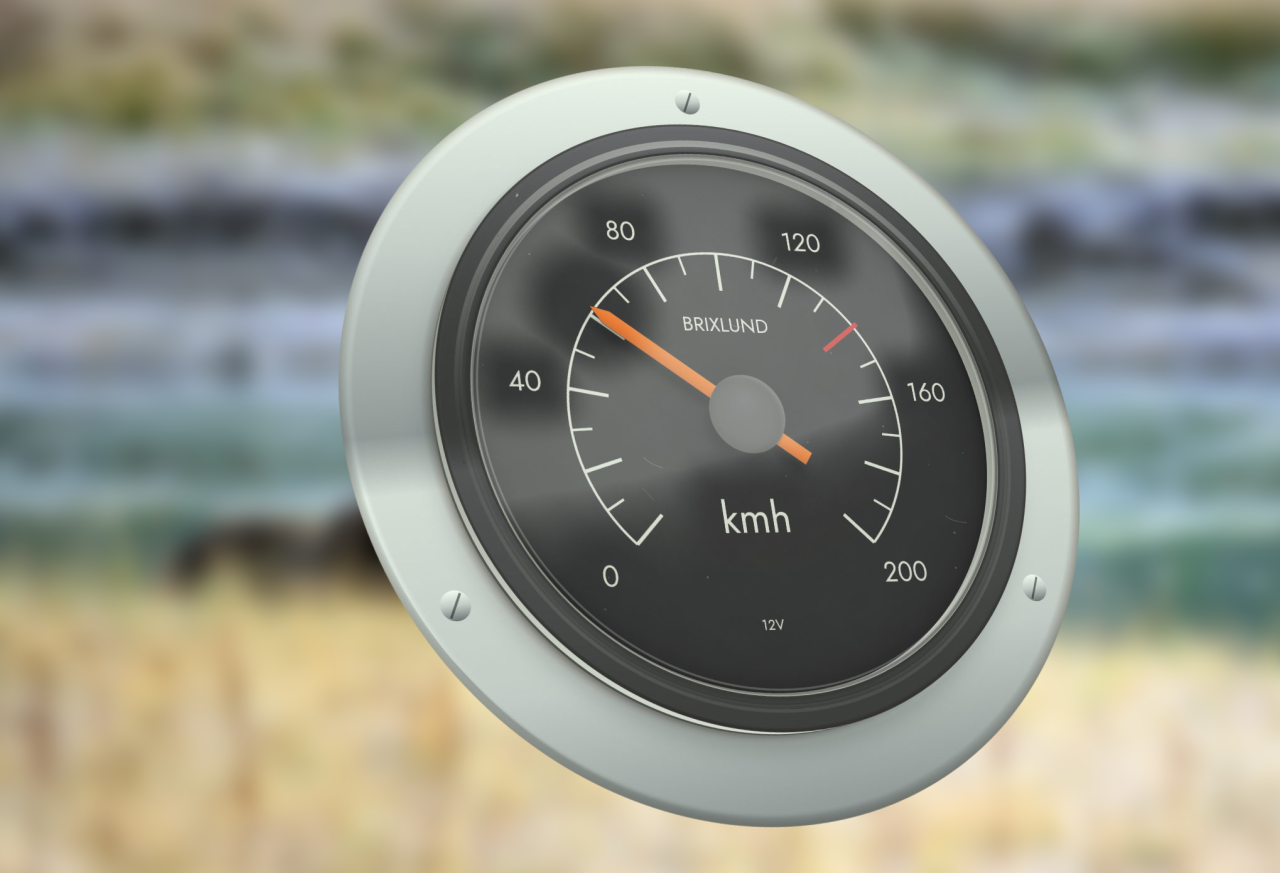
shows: 60 km/h
